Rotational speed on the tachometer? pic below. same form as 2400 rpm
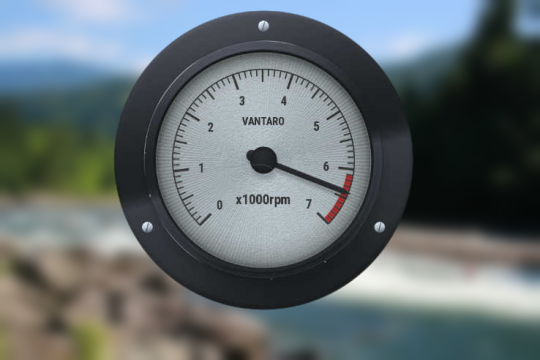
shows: 6400 rpm
